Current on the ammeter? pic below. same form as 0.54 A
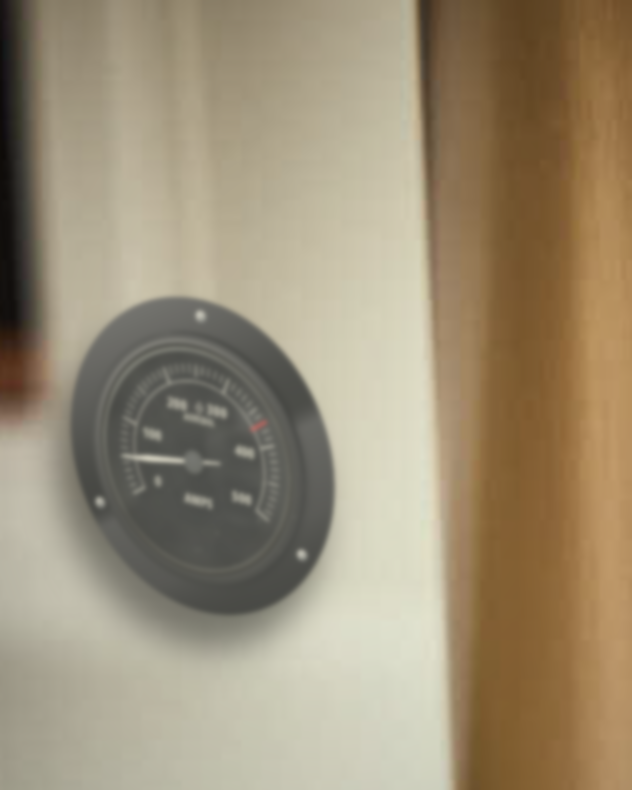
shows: 50 A
